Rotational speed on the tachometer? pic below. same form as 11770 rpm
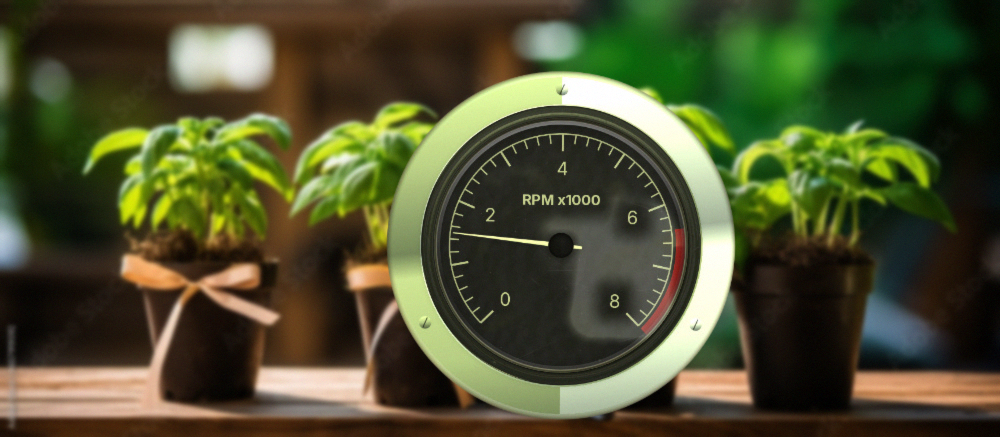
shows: 1500 rpm
